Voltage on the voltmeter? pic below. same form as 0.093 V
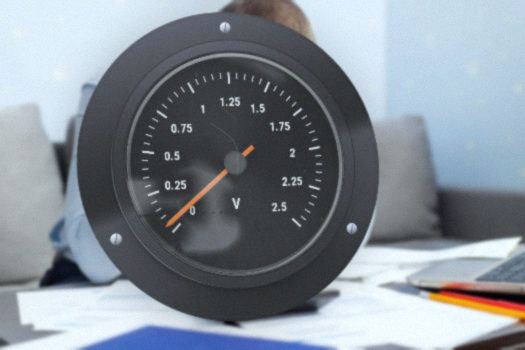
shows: 0.05 V
